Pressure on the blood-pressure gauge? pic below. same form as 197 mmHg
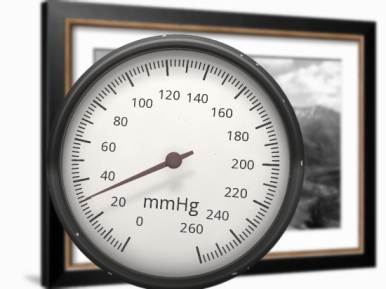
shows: 30 mmHg
